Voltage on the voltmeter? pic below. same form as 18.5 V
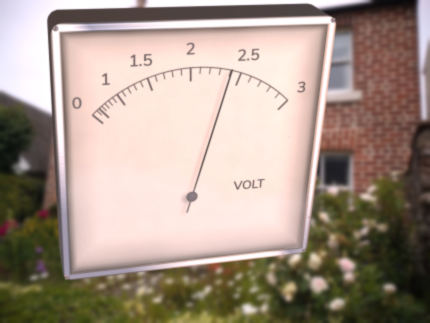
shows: 2.4 V
